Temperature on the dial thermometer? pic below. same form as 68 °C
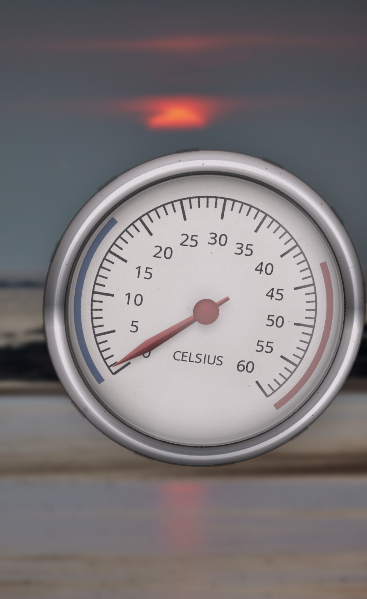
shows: 1 °C
